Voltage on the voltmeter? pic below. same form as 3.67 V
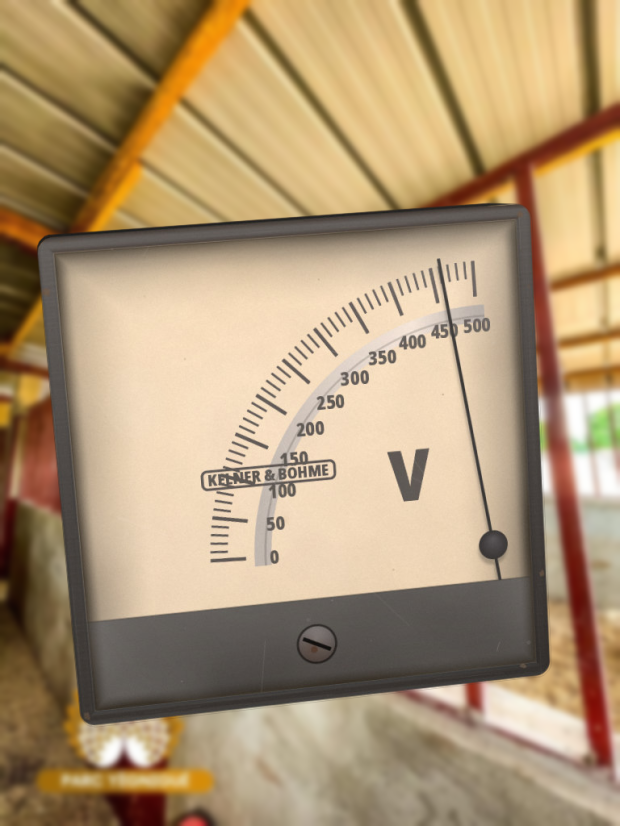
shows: 460 V
